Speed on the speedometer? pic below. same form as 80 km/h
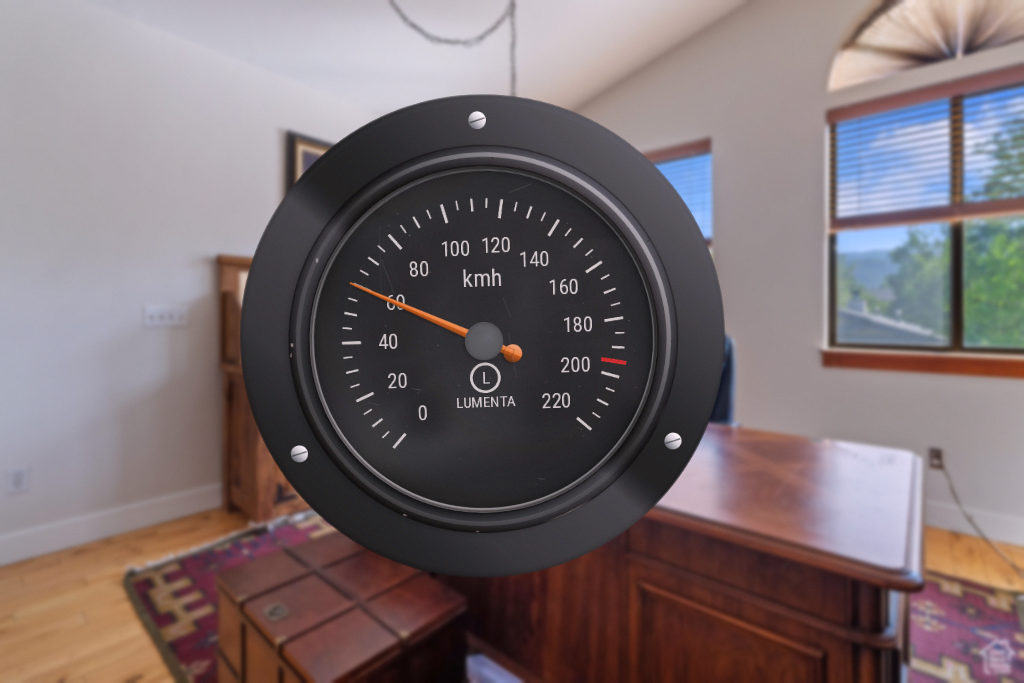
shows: 60 km/h
